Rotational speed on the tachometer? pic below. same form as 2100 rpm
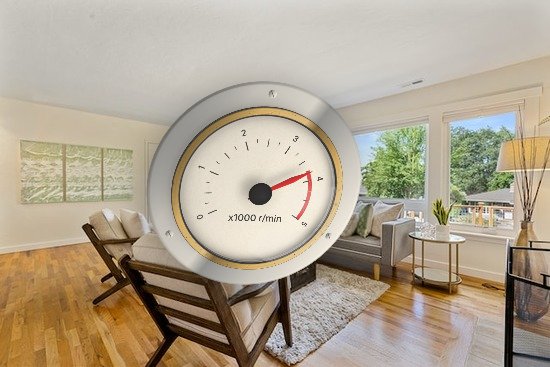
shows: 3750 rpm
